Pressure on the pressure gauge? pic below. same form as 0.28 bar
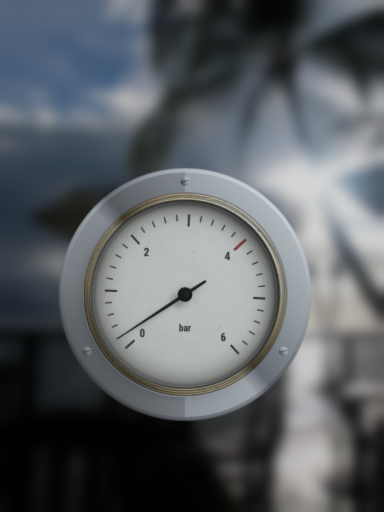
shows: 0.2 bar
